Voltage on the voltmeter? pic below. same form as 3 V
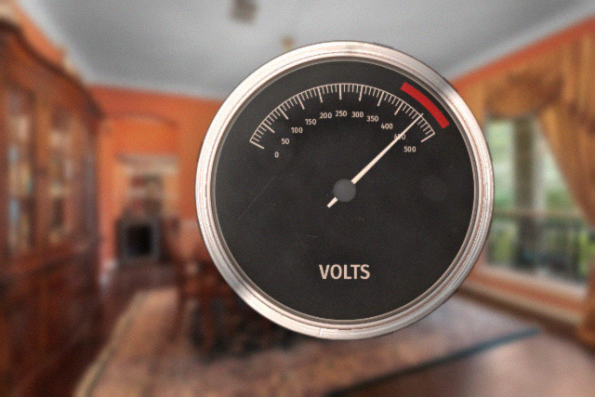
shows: 450 V
